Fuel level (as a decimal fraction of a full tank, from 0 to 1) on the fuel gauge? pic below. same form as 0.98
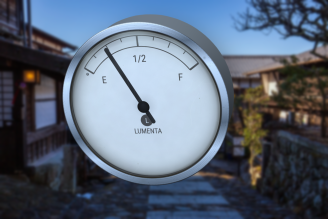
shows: 0.25
